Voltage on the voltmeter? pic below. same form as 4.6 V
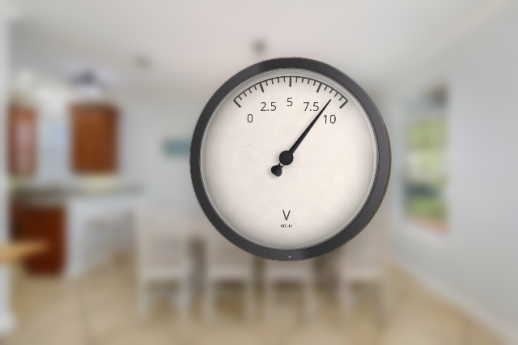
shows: 9 V
